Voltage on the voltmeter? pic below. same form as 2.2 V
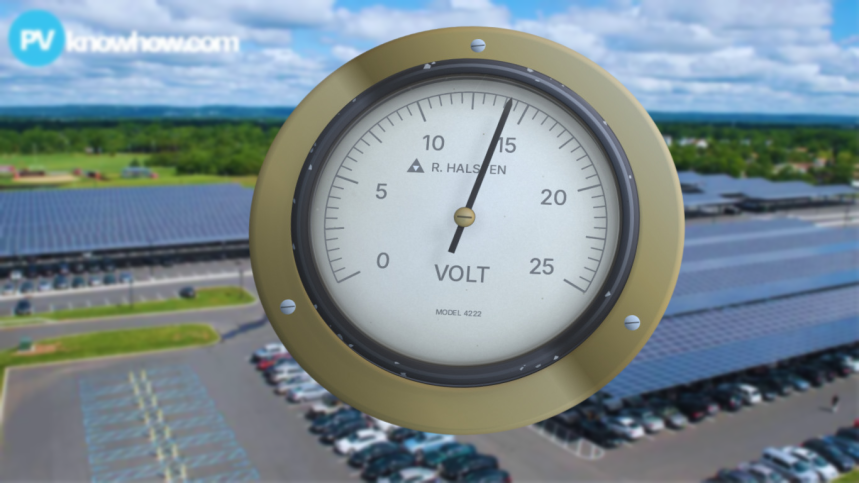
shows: 14.25 V
